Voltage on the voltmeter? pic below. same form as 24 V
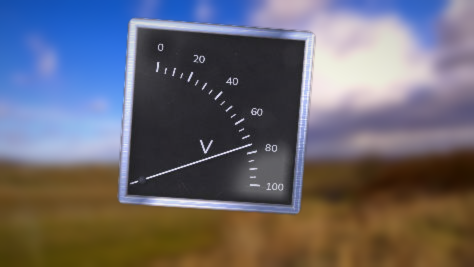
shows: 75 V
